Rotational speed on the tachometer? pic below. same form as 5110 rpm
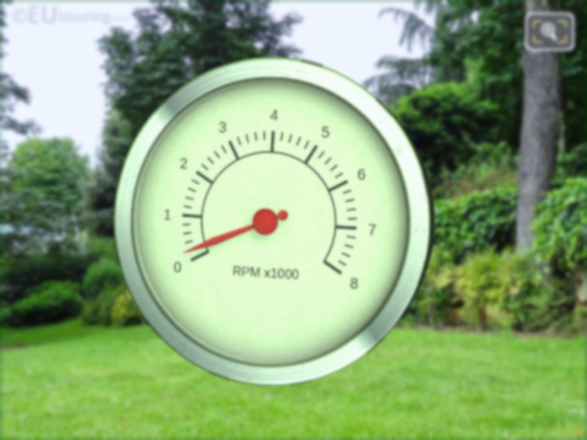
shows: 200 rpm
